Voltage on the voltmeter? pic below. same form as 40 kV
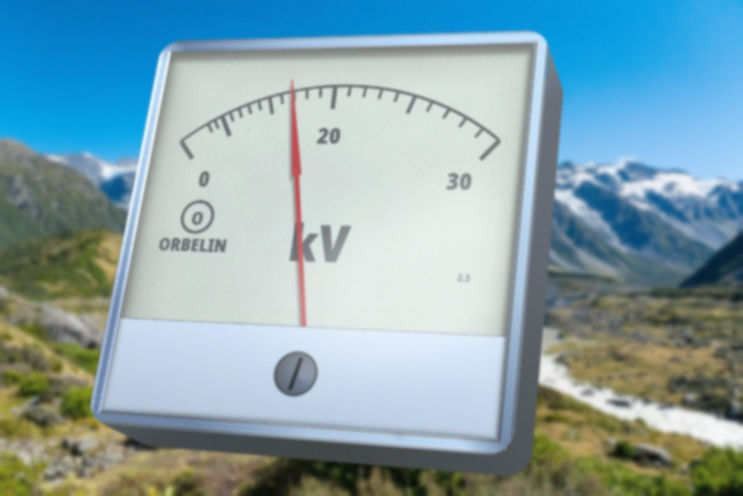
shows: 17 kV
